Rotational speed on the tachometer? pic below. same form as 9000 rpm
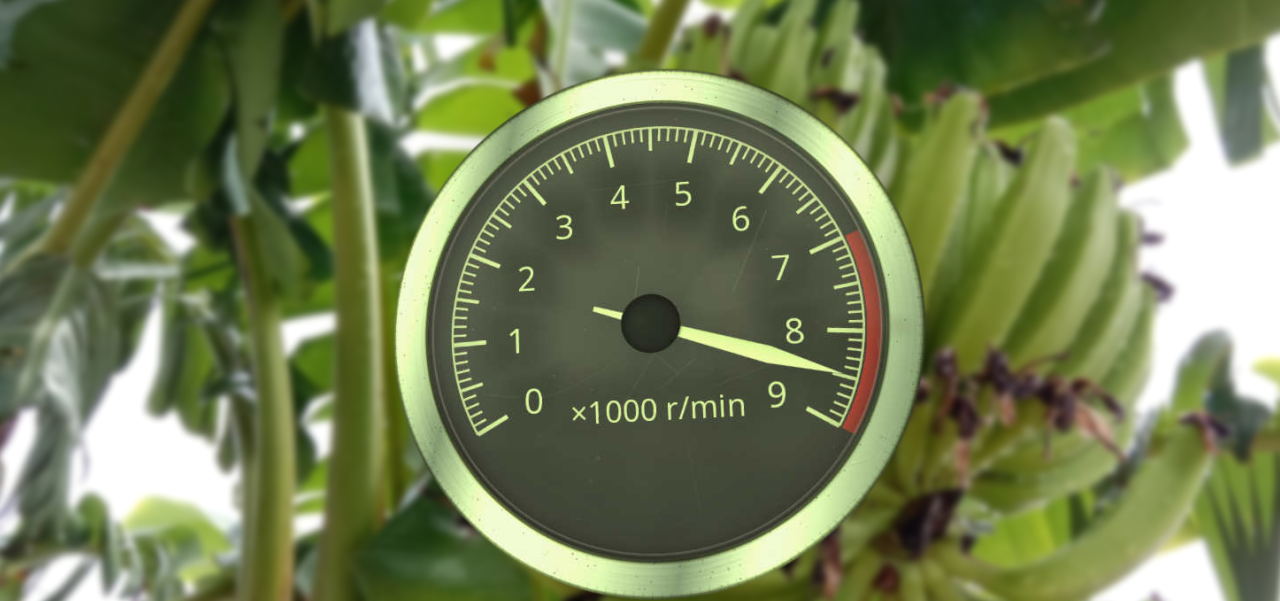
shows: 8500 rpm
